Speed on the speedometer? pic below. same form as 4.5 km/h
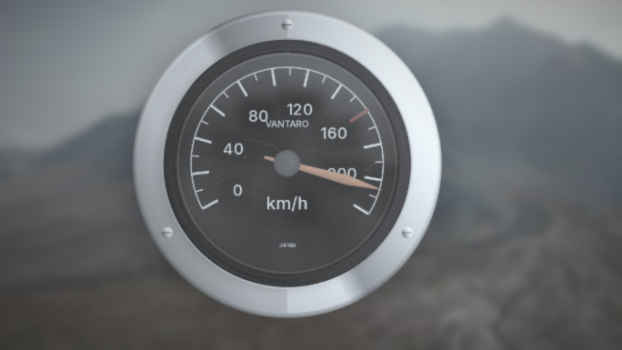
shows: 205 km/h
